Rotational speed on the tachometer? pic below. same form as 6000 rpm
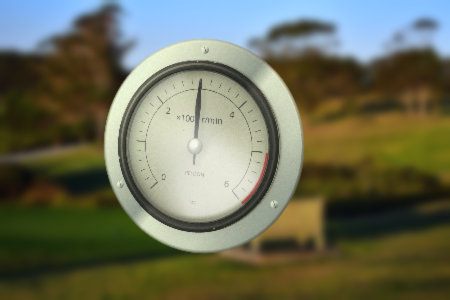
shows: 3000 rpm
